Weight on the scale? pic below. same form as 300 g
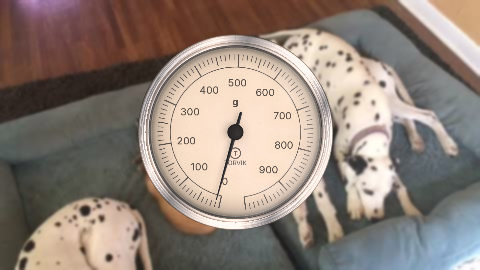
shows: 10 g
